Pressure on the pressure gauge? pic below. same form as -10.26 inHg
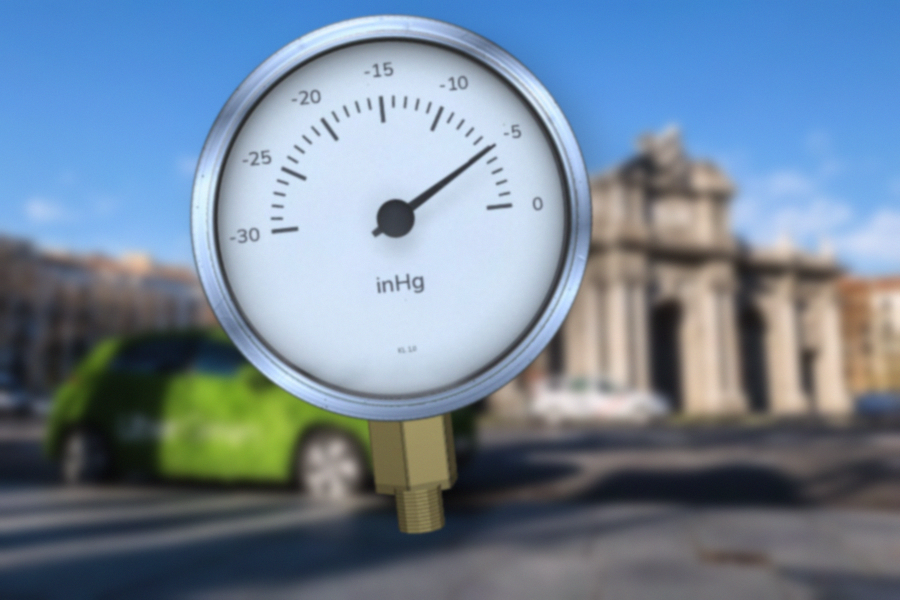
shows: -5 inHg
